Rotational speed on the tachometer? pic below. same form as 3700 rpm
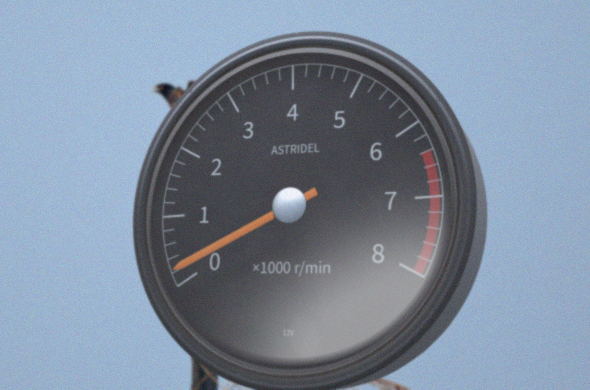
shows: 200 rpm
